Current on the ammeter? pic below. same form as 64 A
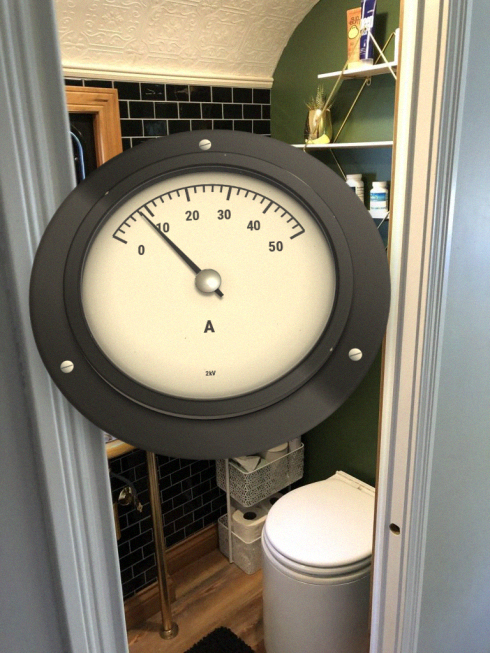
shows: 8 A
